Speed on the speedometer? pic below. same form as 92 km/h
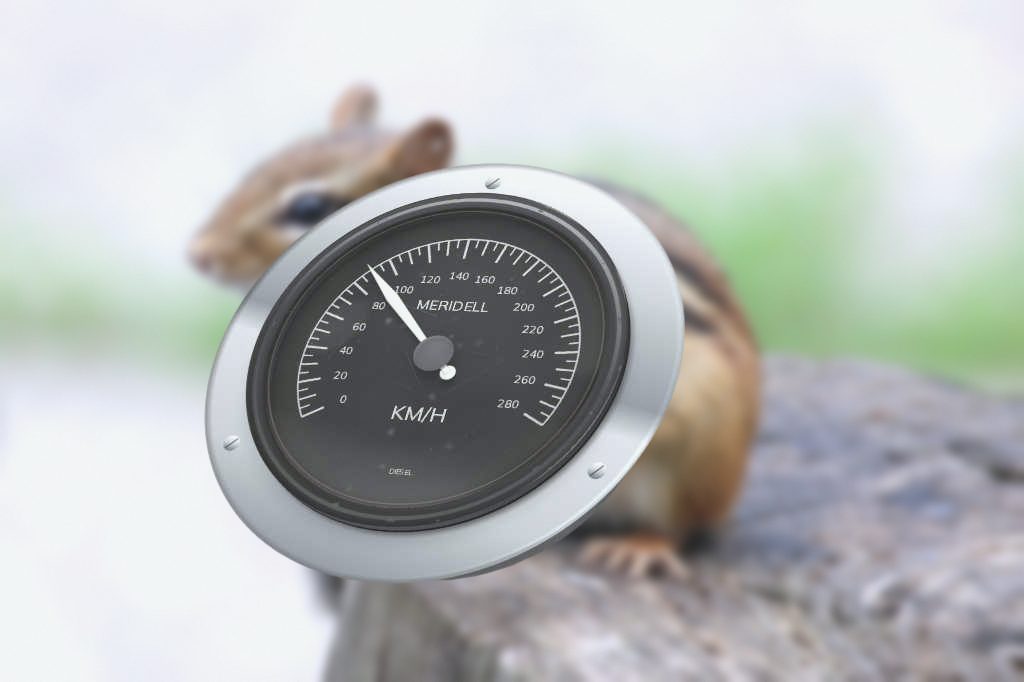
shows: 90 km/h
